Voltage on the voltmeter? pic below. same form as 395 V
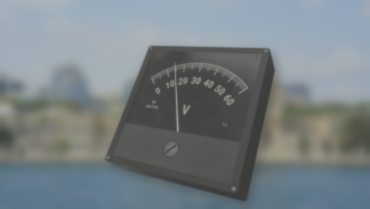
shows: 15 V
